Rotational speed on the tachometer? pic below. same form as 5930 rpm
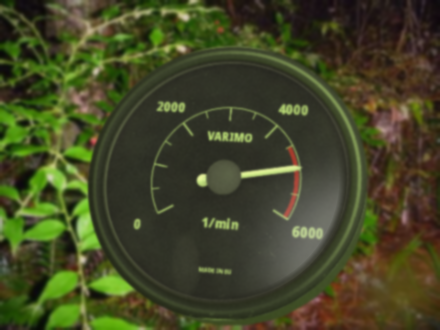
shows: 5000 rpm
